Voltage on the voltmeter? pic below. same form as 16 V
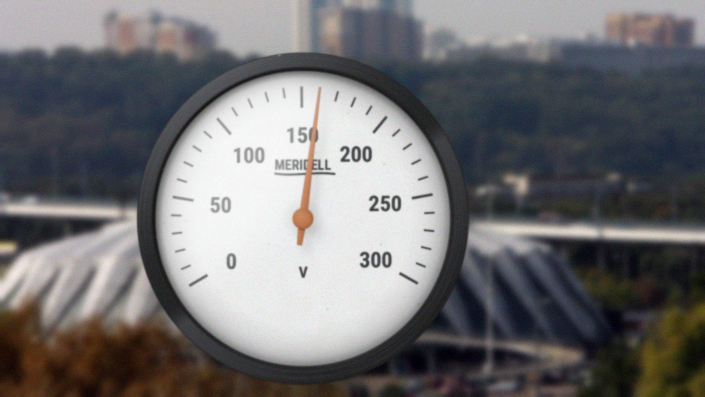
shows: 160 V
